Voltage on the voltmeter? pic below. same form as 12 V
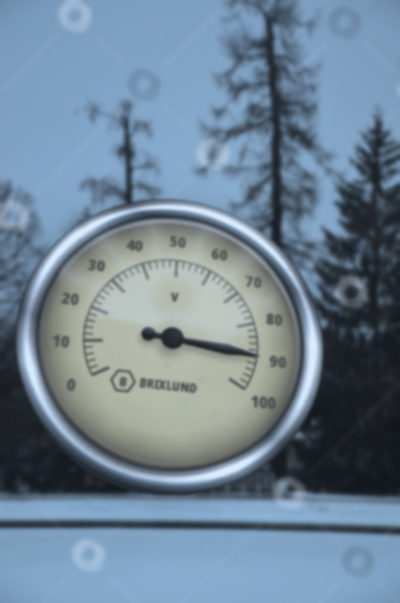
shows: 90 V
